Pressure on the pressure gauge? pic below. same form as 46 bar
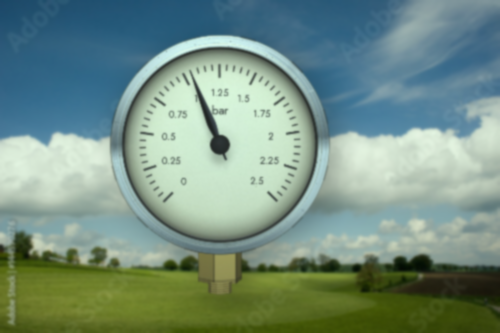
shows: 1.05 bar
